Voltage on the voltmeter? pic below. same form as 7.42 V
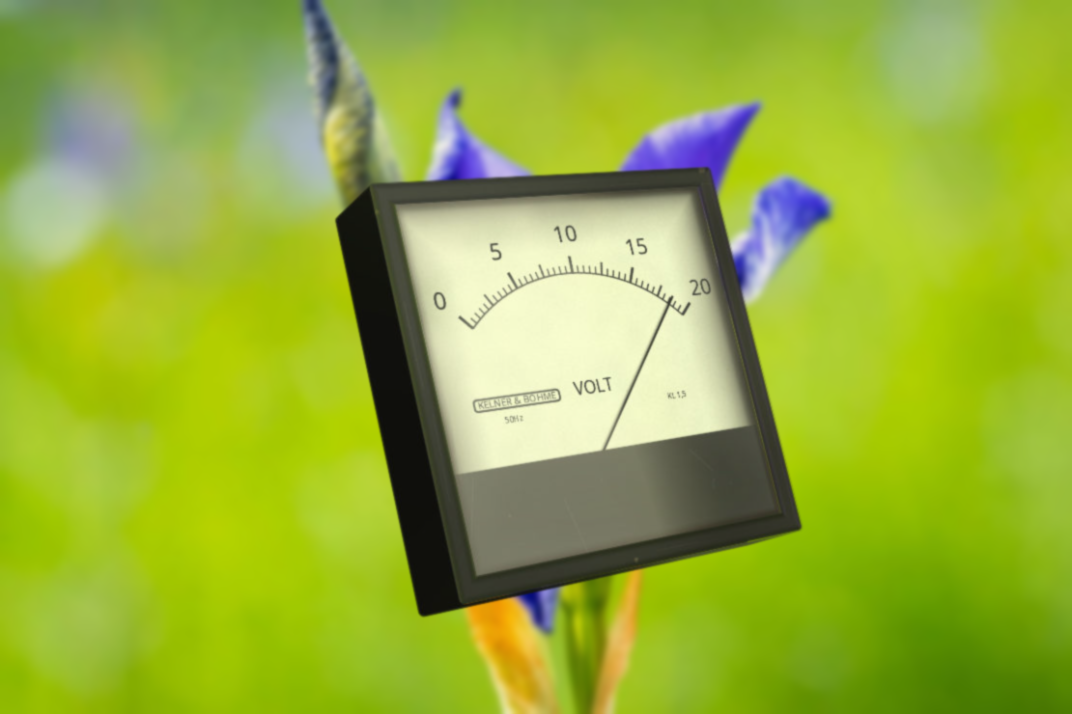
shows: 18.5 V
